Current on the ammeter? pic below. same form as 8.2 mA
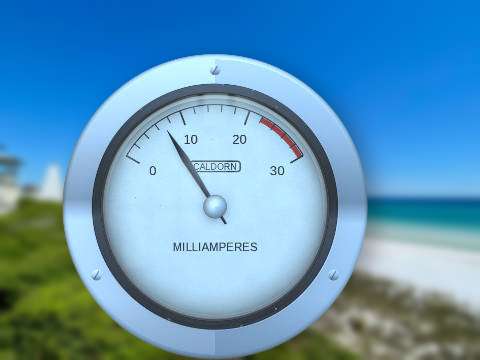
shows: 7 mA
